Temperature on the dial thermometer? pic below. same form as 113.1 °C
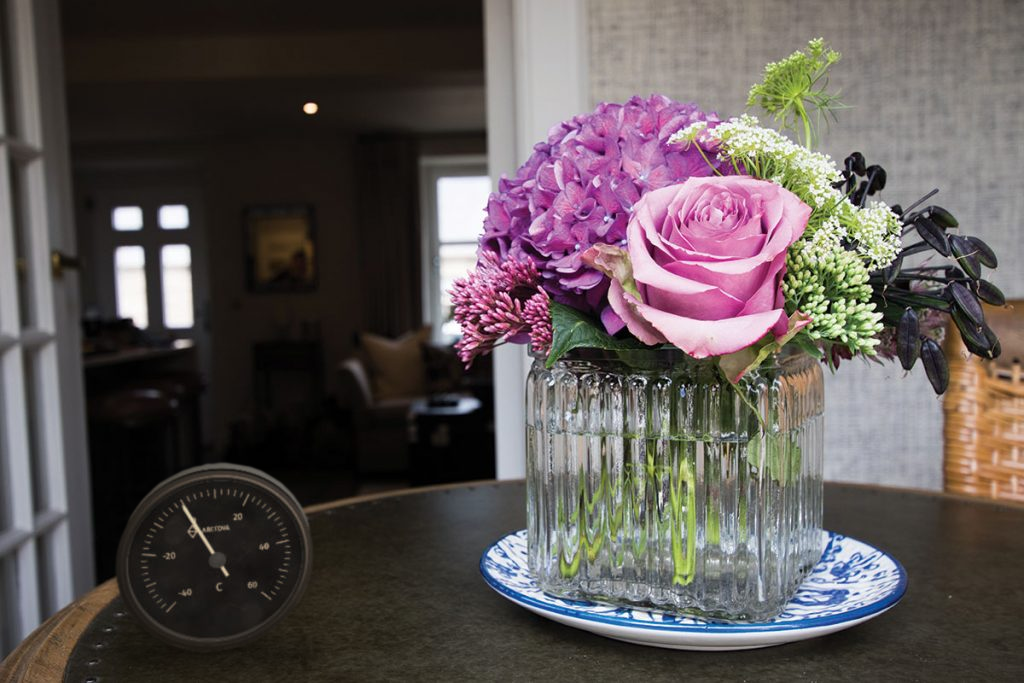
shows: 0 °C
